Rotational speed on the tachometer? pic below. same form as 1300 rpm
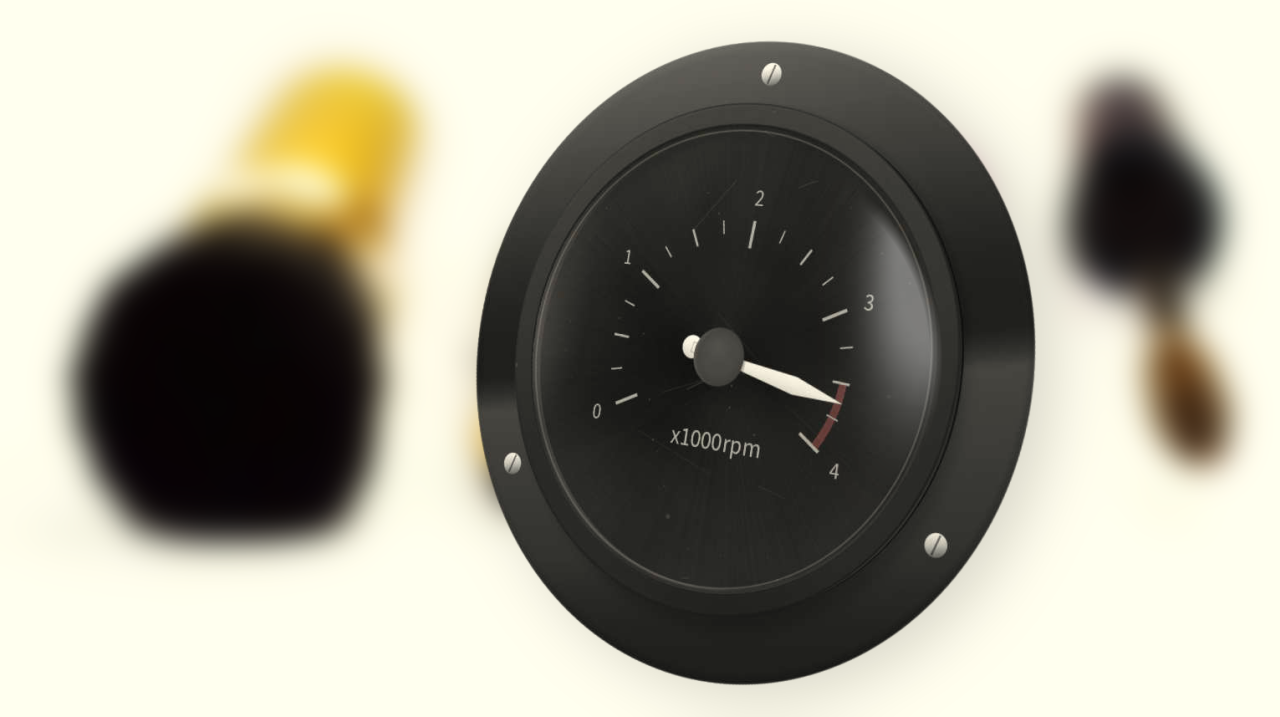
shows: 3625 rpm
